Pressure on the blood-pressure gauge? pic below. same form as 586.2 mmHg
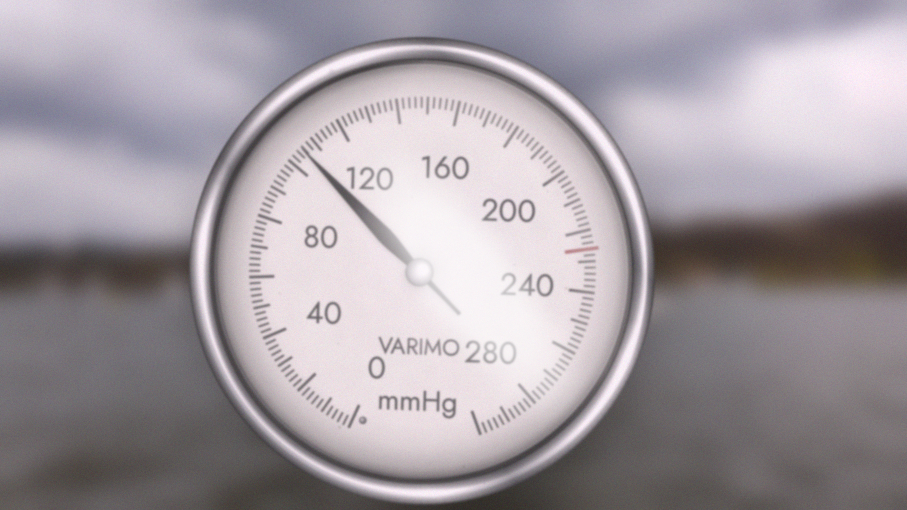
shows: 106 mmHg
